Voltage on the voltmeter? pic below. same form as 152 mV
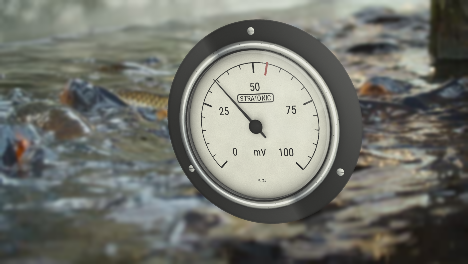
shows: 35 mV
